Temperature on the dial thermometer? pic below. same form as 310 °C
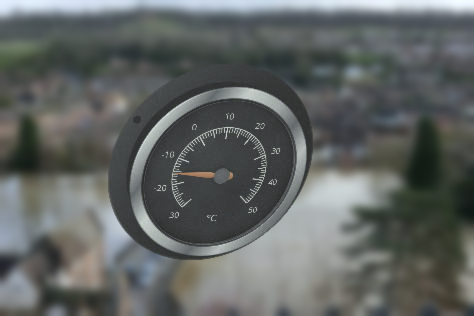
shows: -15 °C
